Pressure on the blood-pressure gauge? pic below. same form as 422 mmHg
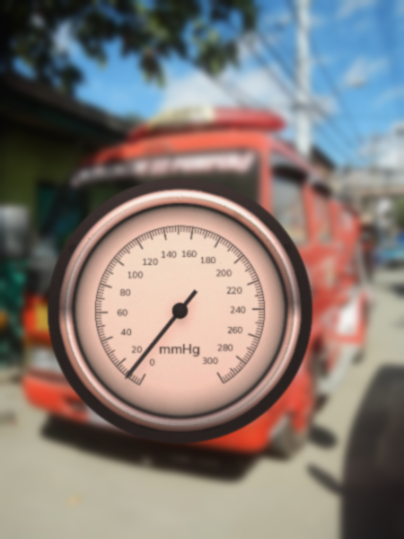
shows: 10 mmHg
